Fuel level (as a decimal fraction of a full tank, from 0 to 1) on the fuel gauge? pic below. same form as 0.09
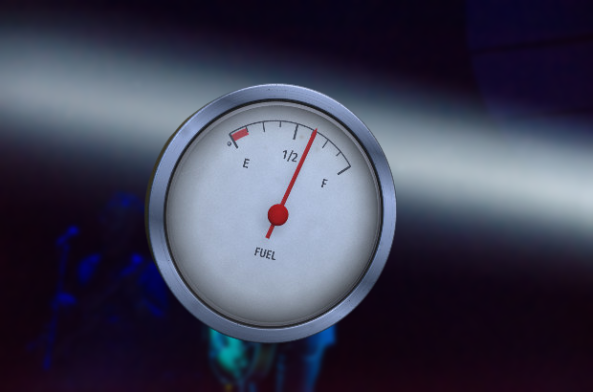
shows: 0.625
